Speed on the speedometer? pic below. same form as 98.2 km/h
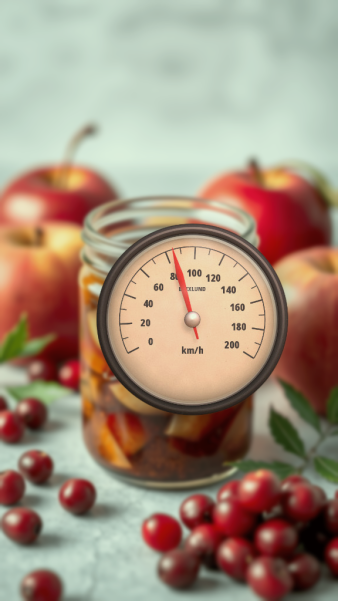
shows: 85 km/h
